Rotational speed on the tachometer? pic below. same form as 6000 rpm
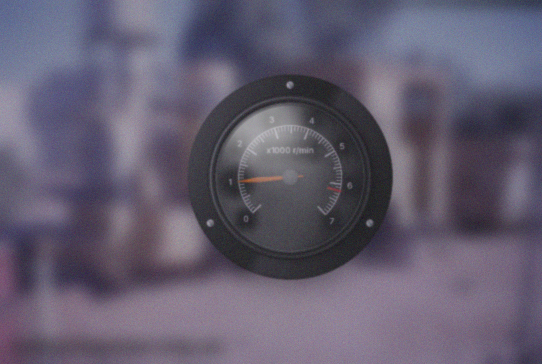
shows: 1000 rpm
